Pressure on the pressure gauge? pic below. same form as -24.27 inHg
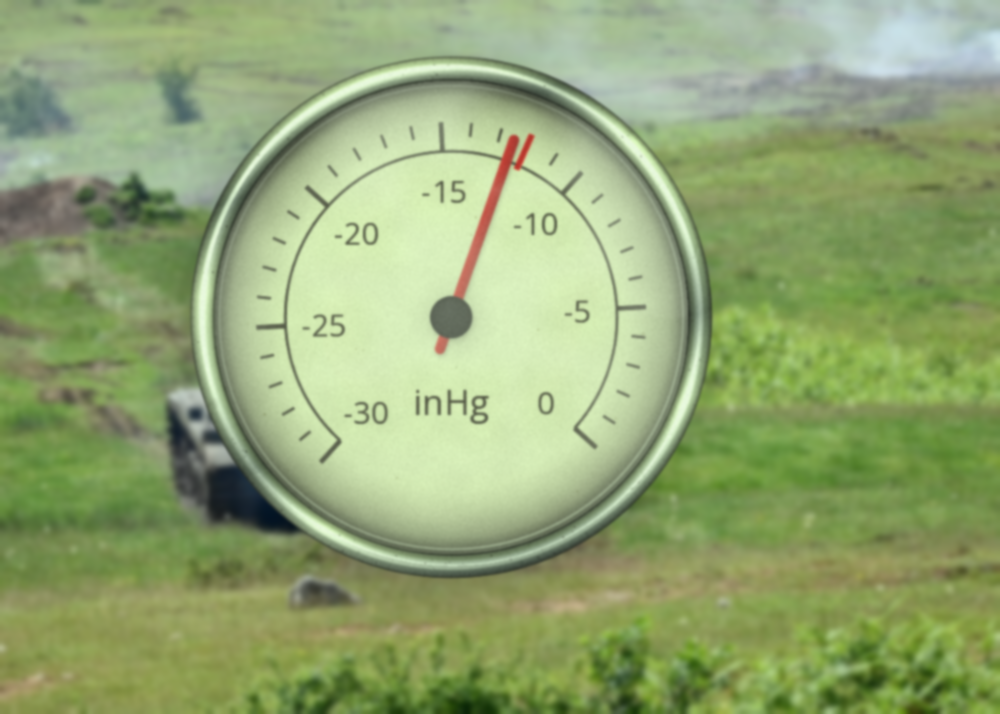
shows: -12.5 inHg
